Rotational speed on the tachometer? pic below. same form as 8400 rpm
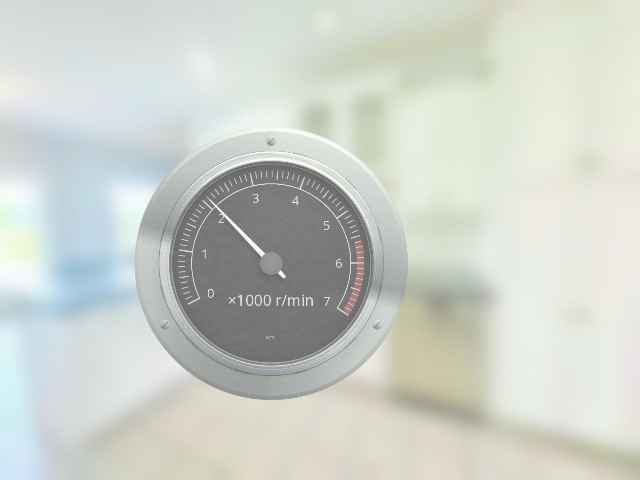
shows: 2100 rpm
